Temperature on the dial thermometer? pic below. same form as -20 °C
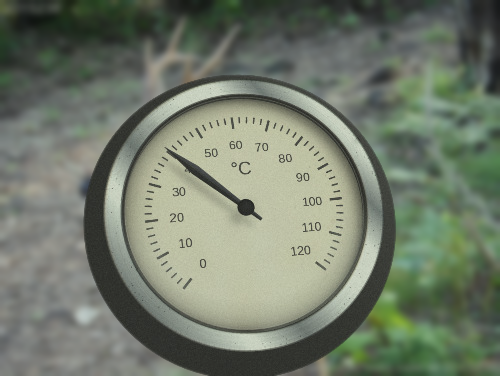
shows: 40 °C
